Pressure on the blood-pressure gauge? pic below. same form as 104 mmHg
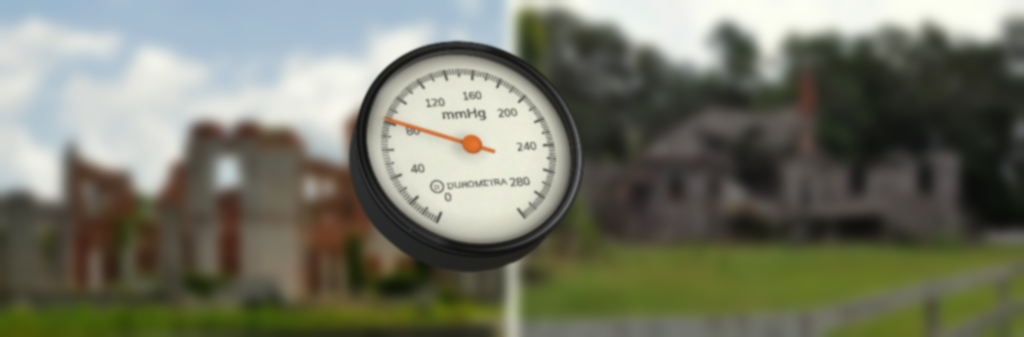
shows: 80 mmHg
